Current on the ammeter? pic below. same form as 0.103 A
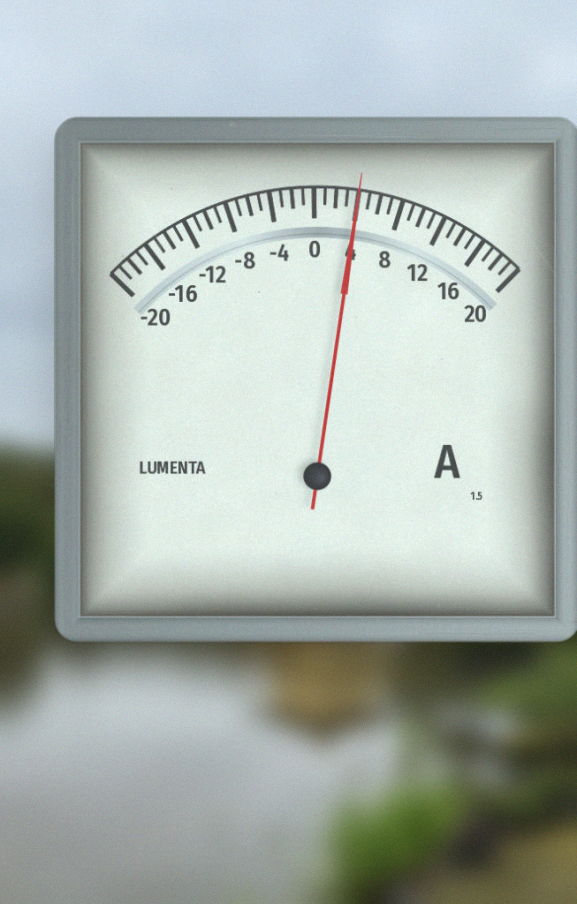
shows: 4 A
